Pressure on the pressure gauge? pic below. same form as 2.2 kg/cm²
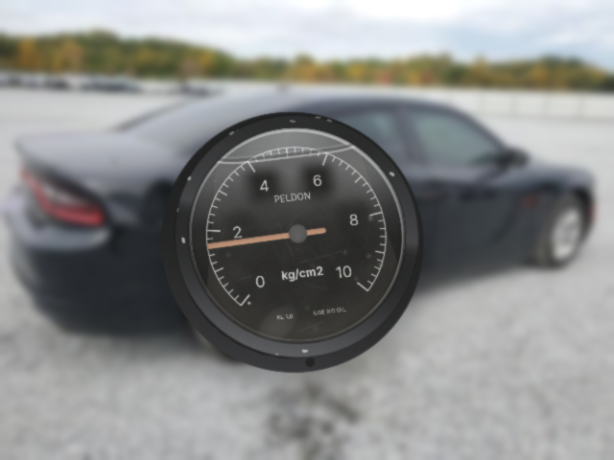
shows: 1.6 kg/cm²
